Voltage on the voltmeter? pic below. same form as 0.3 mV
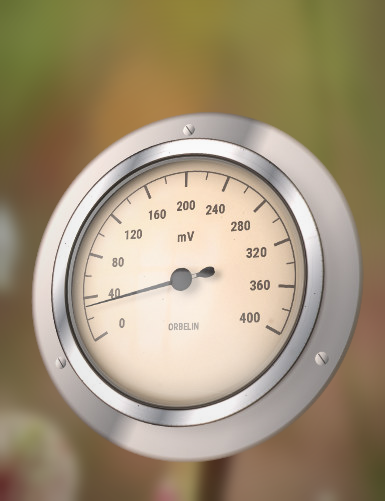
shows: 30 mV
